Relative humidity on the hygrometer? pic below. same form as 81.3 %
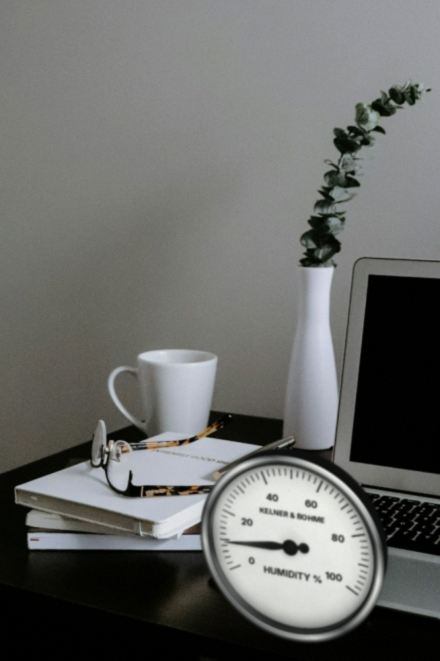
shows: 10 %
